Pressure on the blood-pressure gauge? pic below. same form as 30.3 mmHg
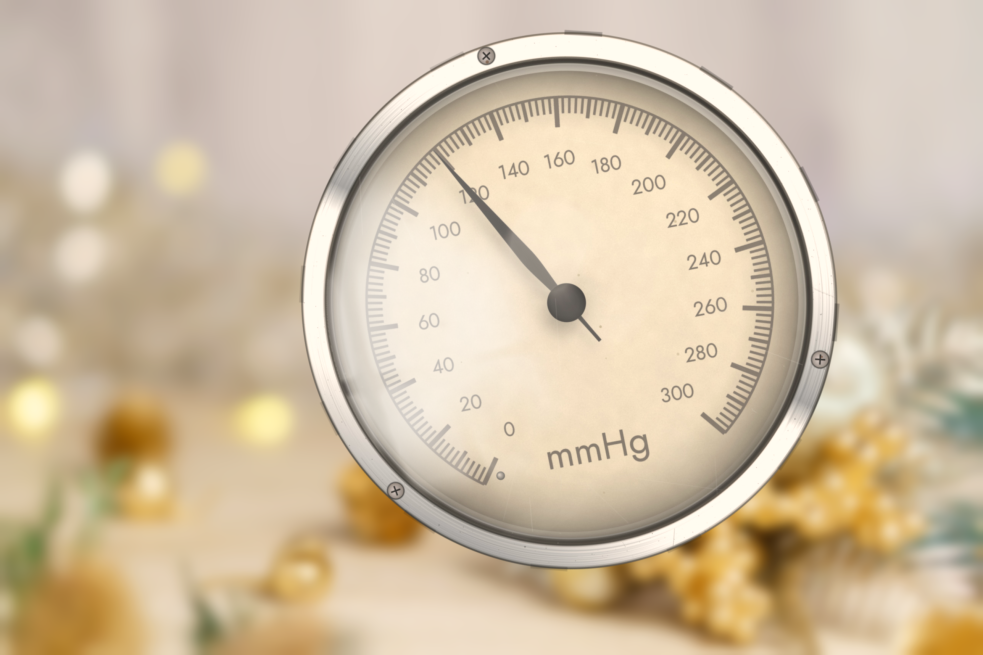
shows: 120 mmHg
